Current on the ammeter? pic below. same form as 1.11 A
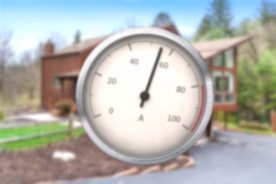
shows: 55 A
